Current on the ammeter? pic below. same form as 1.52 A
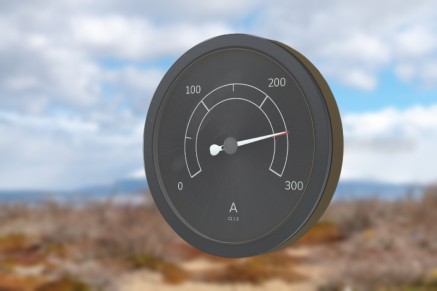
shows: 250 A
